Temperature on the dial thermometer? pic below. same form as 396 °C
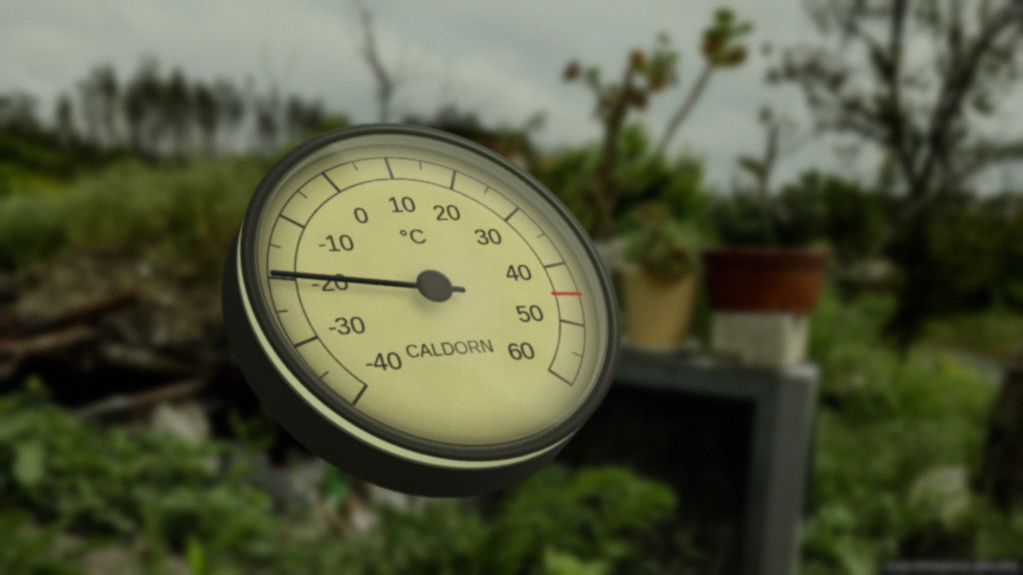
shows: -20 °C
